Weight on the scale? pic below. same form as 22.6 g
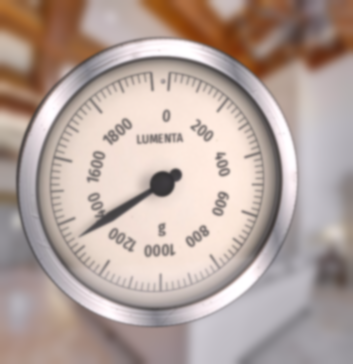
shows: 1340 g
